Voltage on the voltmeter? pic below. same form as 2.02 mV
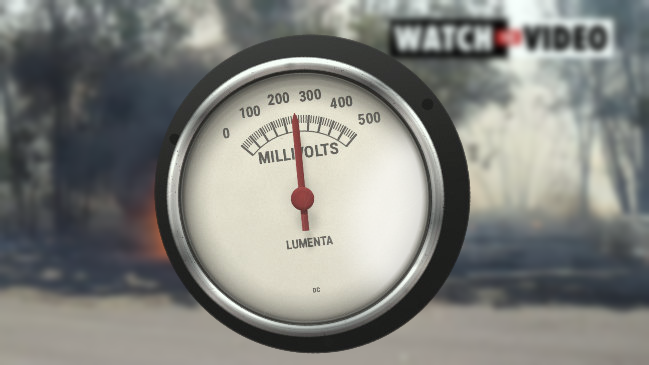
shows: 250 mV
